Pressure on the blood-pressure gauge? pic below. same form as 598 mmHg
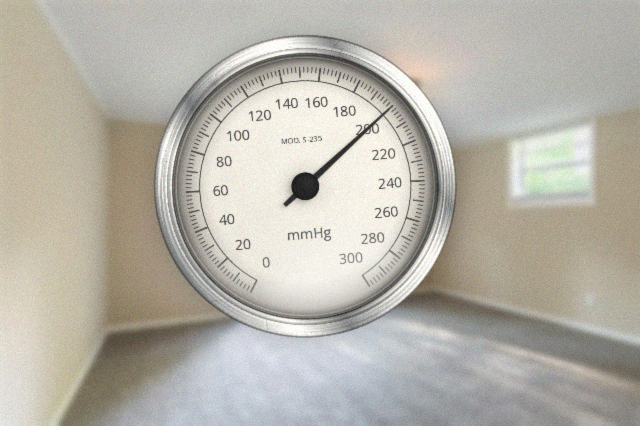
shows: 200 mmHg
